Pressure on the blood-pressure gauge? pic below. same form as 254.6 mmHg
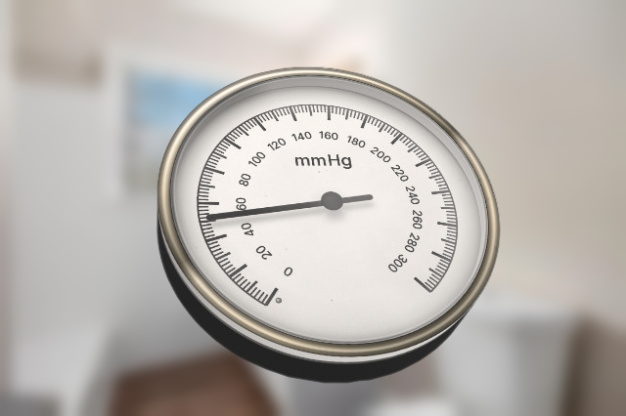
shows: 50 mmHg
